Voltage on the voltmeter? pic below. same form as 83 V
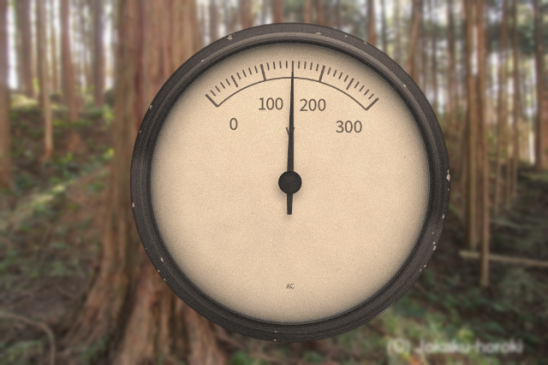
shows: 150 V
